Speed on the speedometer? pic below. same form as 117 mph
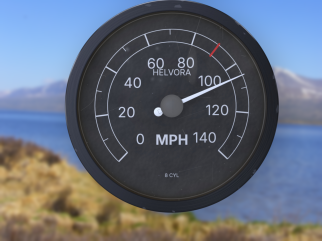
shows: 105 mph
